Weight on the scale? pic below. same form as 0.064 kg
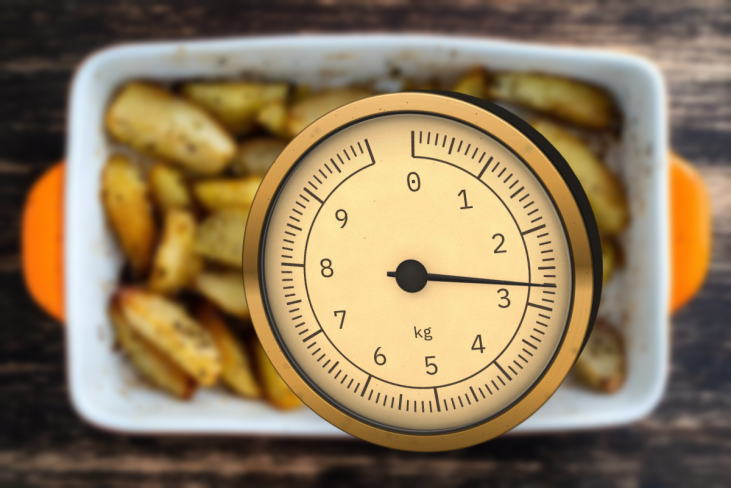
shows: 2.7 kg
